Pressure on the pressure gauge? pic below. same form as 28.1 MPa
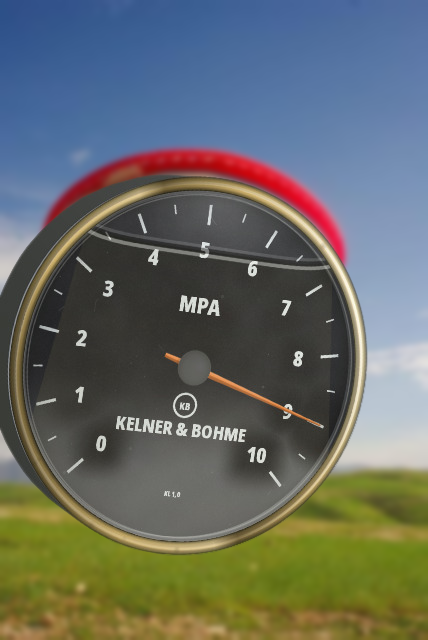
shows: 9 MPa
